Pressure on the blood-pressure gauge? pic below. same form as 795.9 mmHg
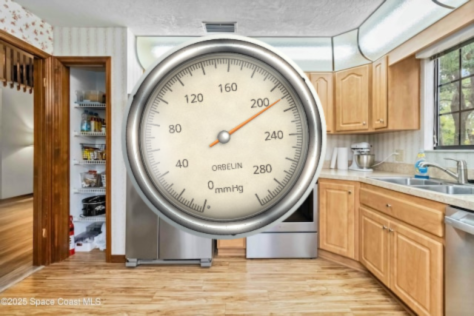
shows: 210 mmHg
